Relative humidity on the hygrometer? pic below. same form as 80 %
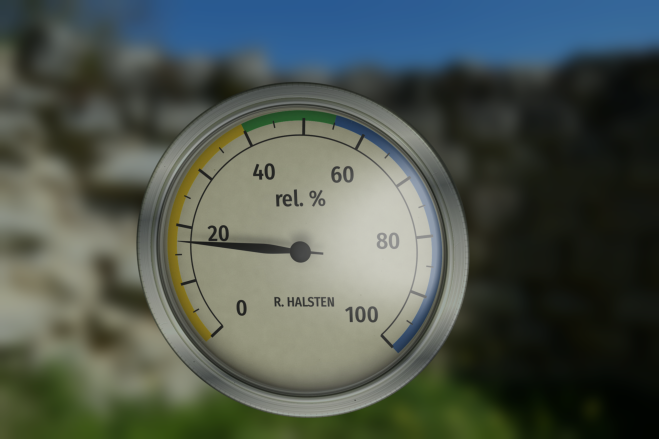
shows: 17.5 %
